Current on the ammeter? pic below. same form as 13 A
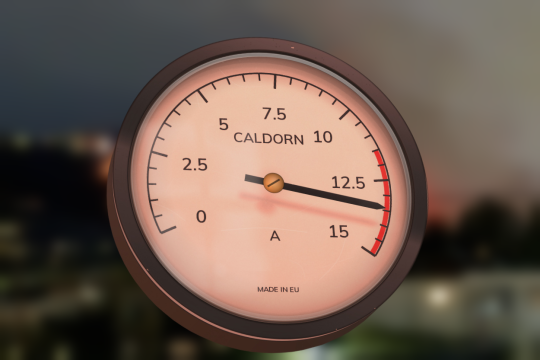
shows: 13.5 A
